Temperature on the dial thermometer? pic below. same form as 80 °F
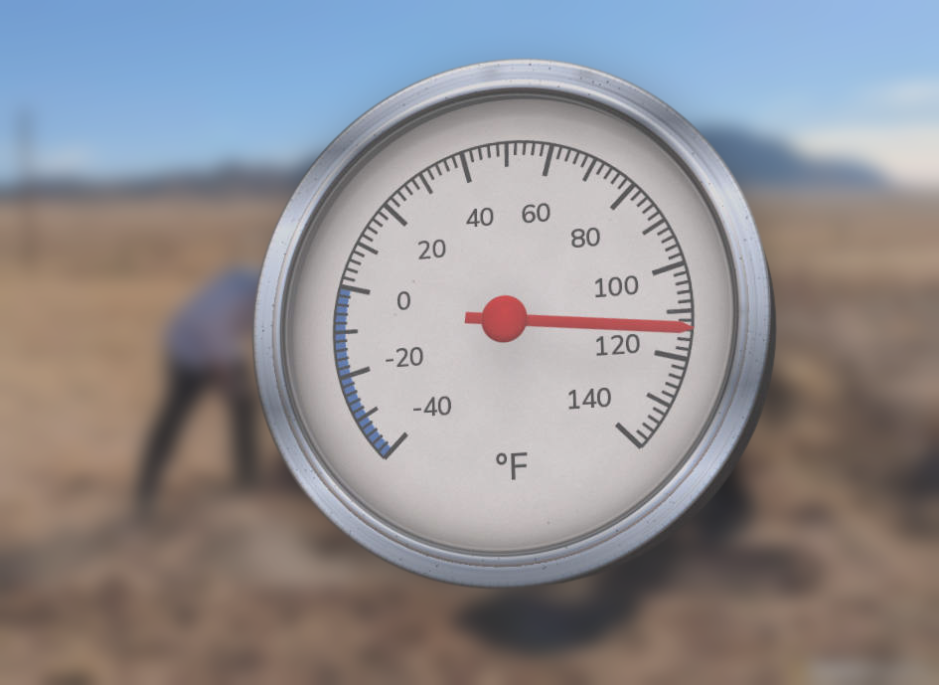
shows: 114 °F
